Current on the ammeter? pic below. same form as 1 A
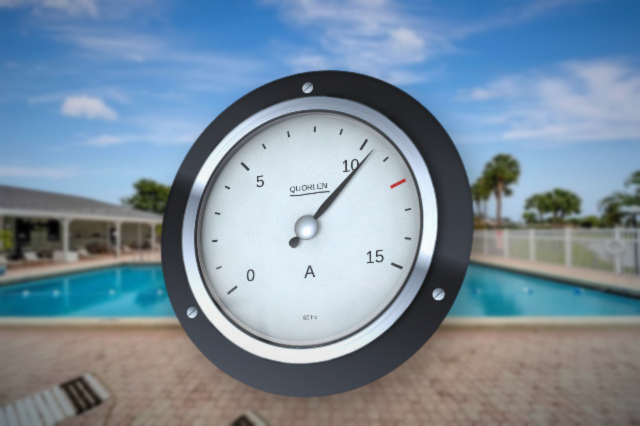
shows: 10.5 A
